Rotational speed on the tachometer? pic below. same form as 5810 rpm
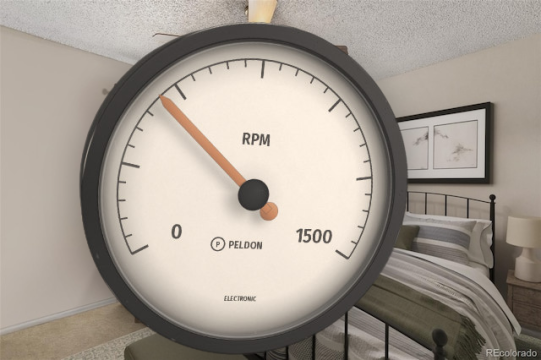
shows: 450 rpm
